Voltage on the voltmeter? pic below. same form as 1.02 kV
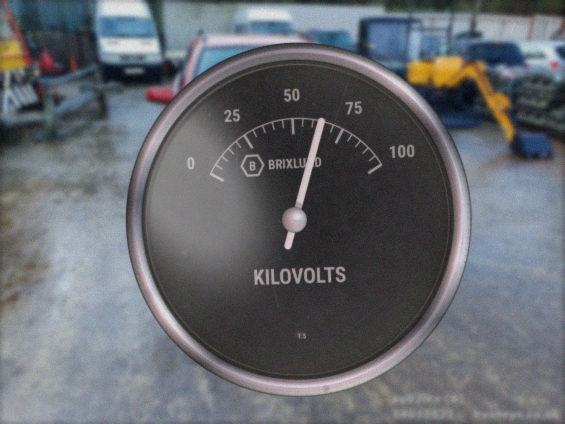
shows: 65 kV
